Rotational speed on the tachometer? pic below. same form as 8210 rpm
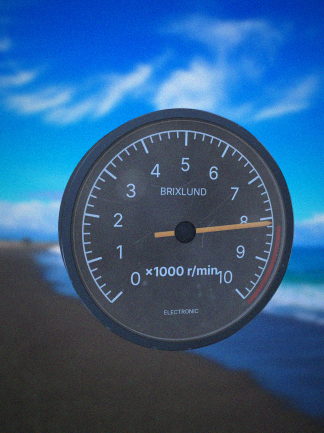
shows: 8100 rpm
